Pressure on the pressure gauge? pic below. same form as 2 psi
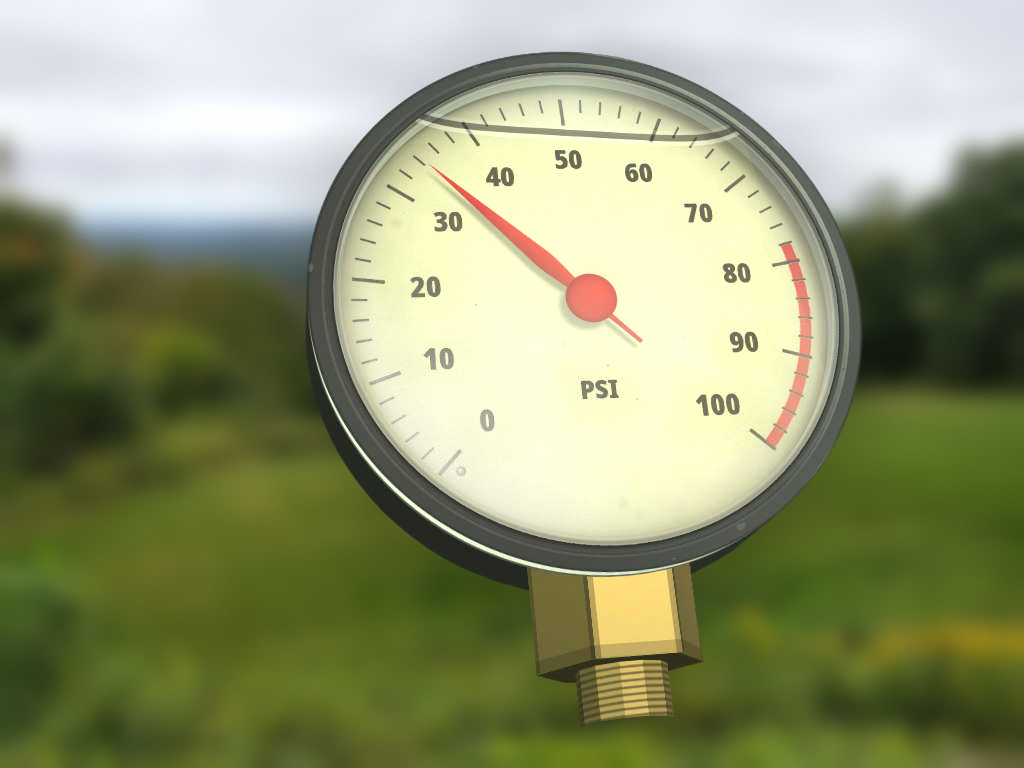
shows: 34 psi
